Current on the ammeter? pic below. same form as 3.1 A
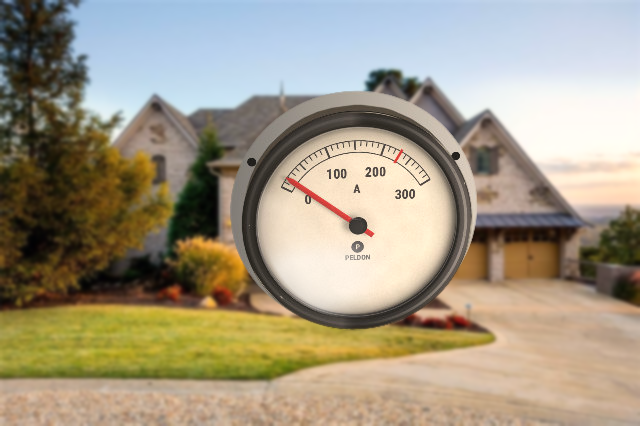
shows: 20 A
